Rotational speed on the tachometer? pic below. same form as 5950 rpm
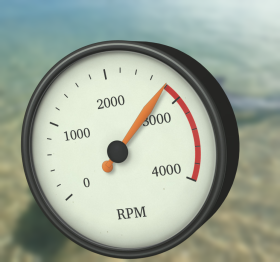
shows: 2800 rpm
